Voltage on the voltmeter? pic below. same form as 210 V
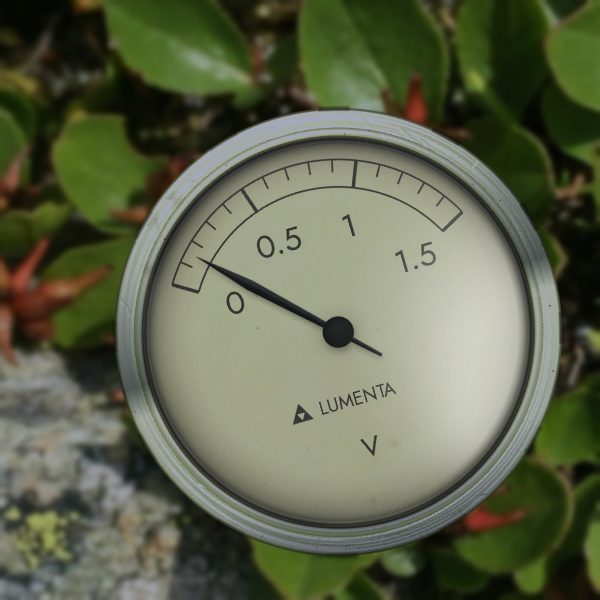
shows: 0.15 V
